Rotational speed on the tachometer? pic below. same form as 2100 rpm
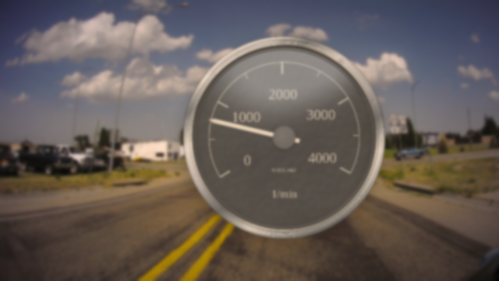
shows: 750 rpm
